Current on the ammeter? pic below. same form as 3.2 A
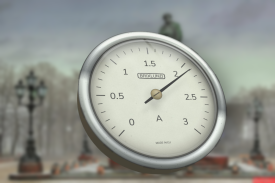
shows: 2.1 A
